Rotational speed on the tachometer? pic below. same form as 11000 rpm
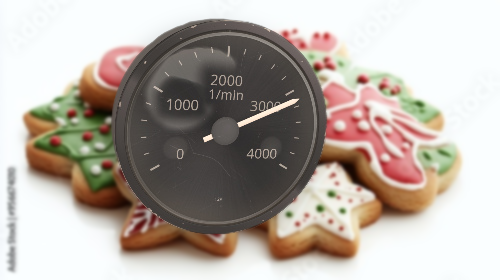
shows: 3100 rpm
